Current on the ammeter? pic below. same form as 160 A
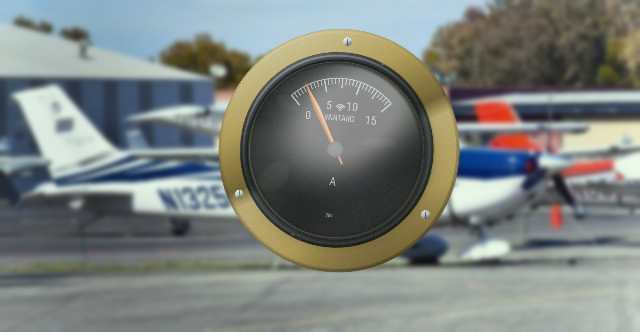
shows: 2.5 A
